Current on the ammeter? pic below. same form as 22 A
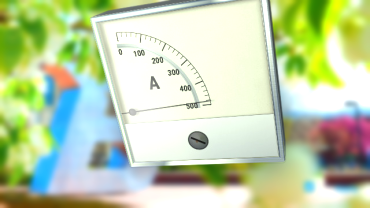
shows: 480 A
